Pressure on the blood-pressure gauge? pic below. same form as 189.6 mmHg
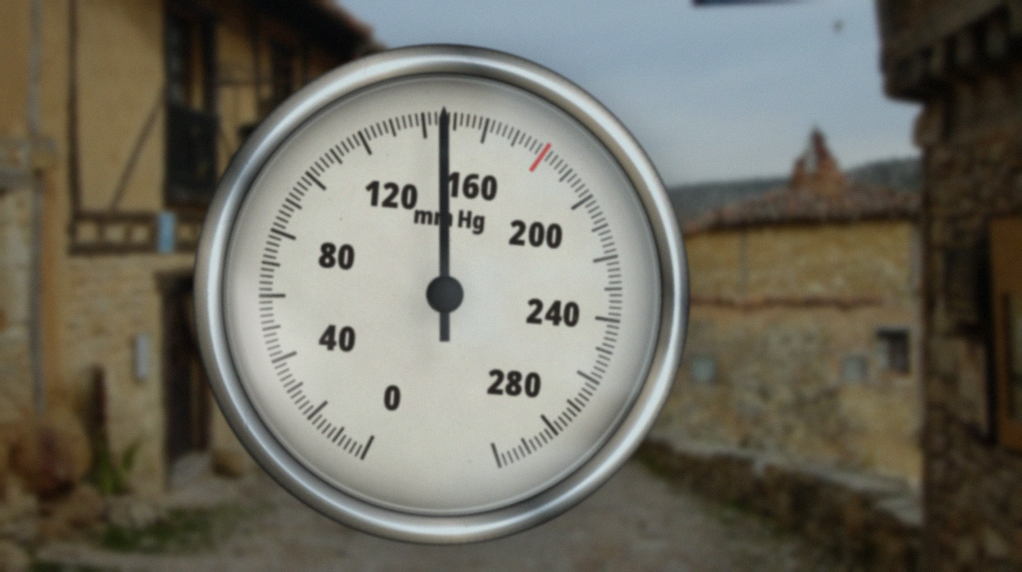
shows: 146 mmHg
